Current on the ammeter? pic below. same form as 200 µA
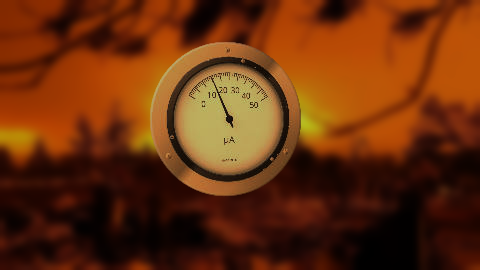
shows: 15 µA
